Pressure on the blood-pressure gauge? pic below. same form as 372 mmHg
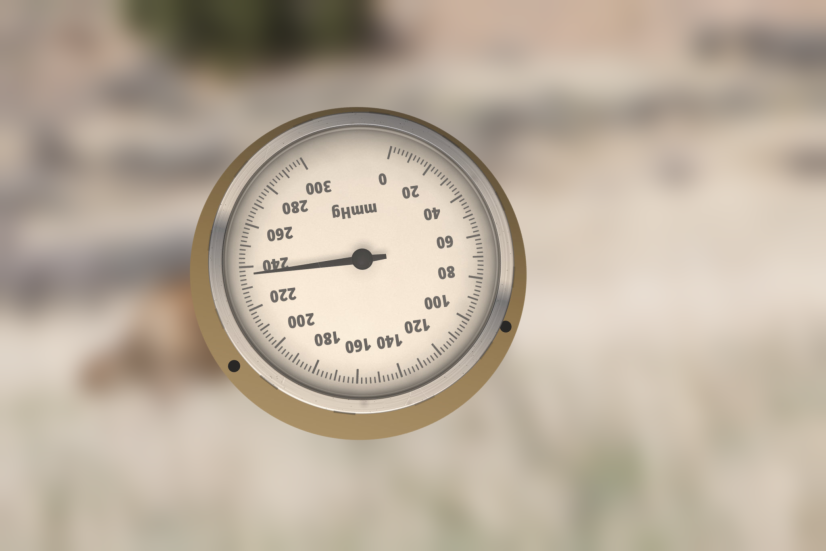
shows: 236 mmHg
